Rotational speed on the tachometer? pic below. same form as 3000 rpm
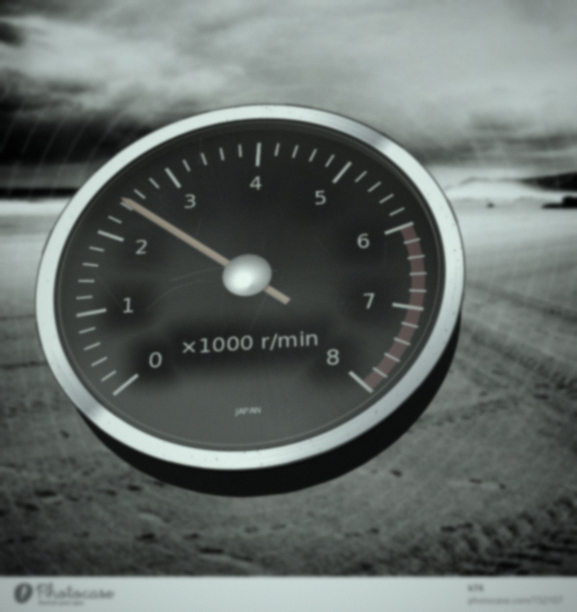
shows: 2400 rpm
